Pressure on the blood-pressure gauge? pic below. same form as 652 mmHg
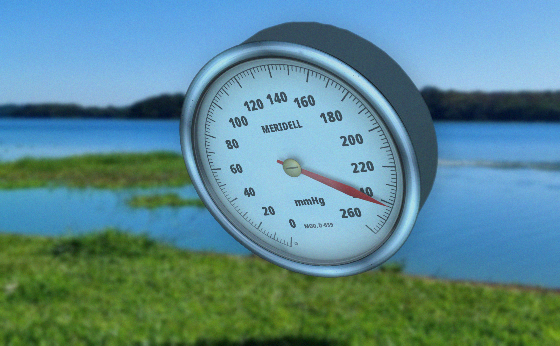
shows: 240 mmHg
